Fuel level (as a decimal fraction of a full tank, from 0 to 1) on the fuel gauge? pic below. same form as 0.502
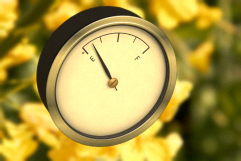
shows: 0.125
